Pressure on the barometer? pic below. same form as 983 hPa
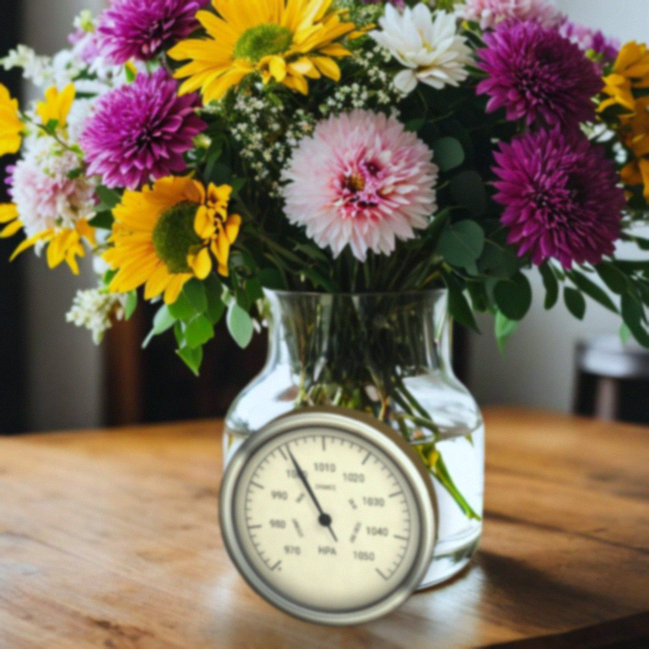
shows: 1002 hPa
